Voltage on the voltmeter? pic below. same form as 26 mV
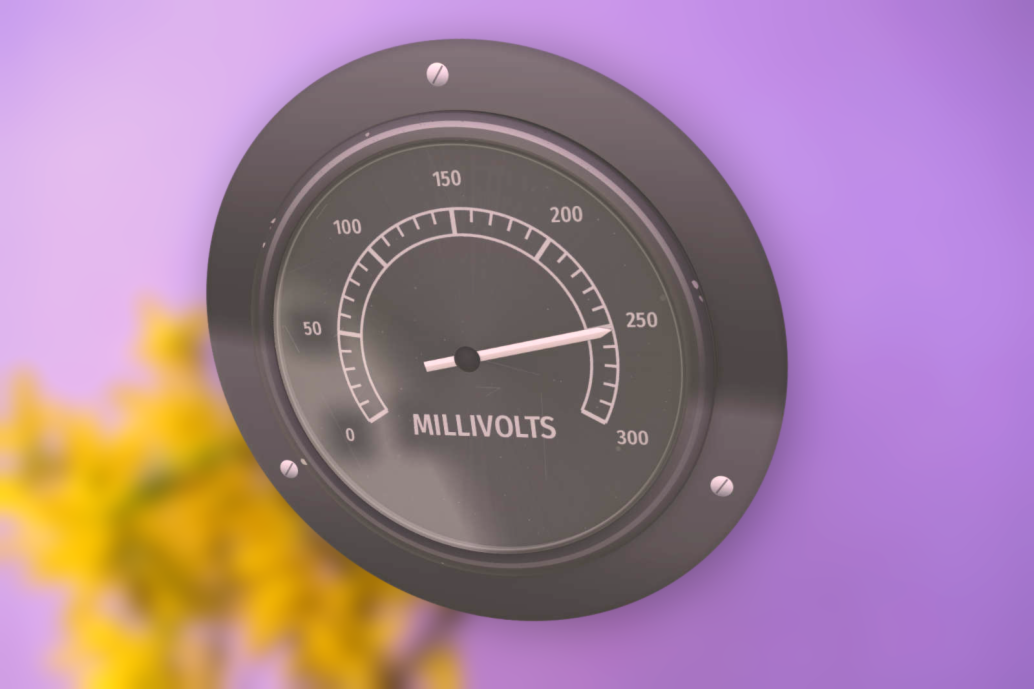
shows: 250 mV
